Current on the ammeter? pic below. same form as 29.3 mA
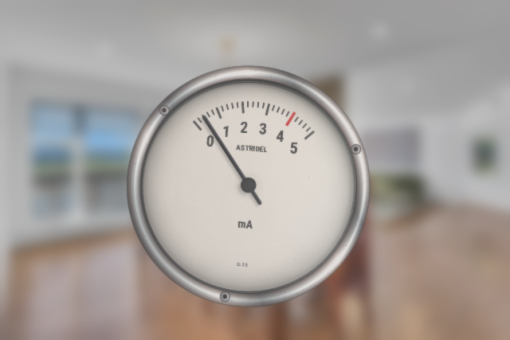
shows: 0.4 mA
